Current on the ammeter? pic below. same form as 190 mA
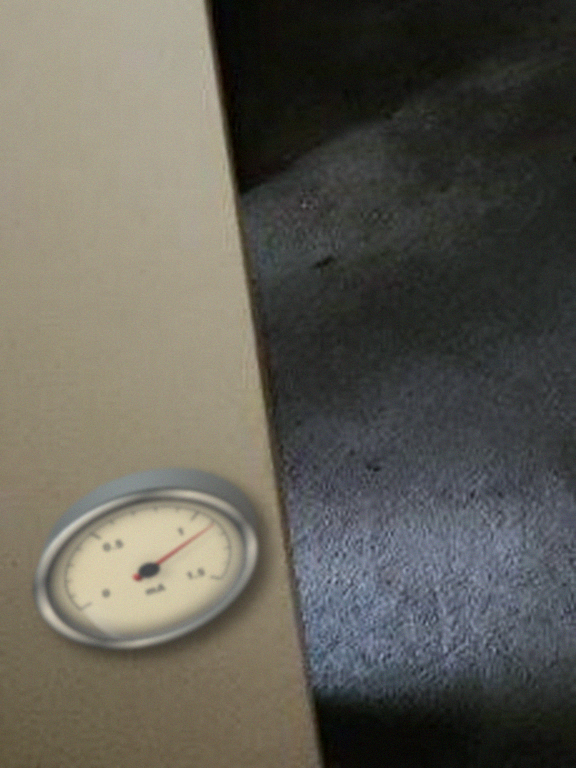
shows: 1.1 mA
